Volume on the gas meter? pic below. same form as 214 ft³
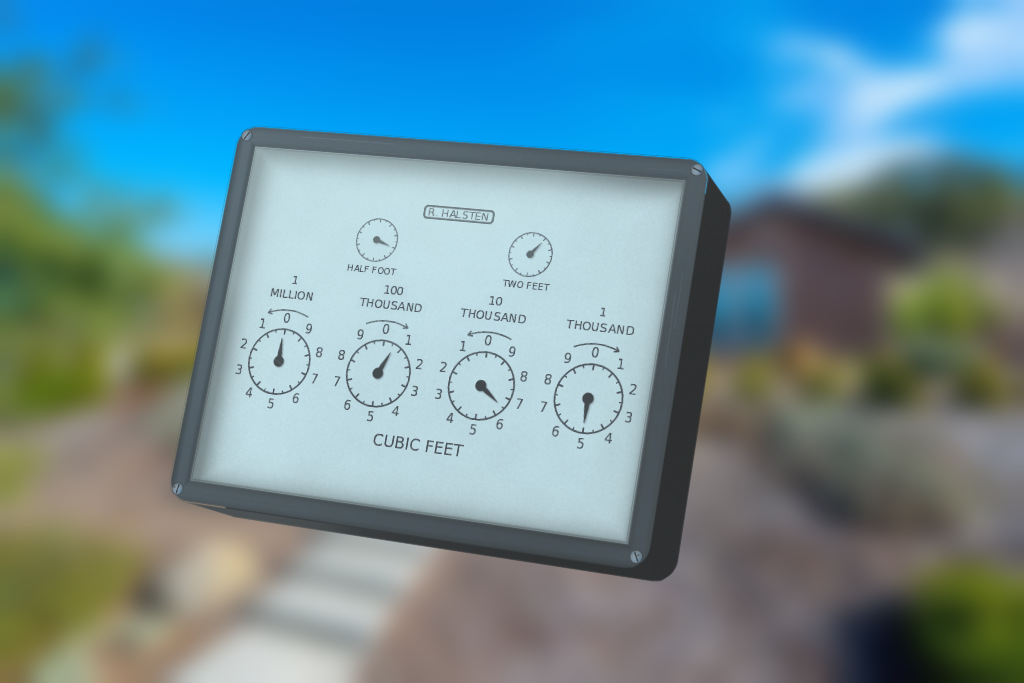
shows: 6500 ft³
